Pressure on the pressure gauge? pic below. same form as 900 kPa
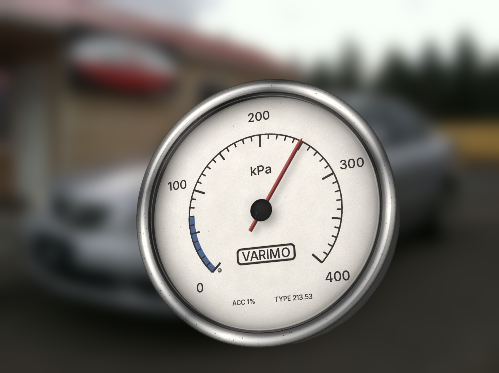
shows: 250 kPa
